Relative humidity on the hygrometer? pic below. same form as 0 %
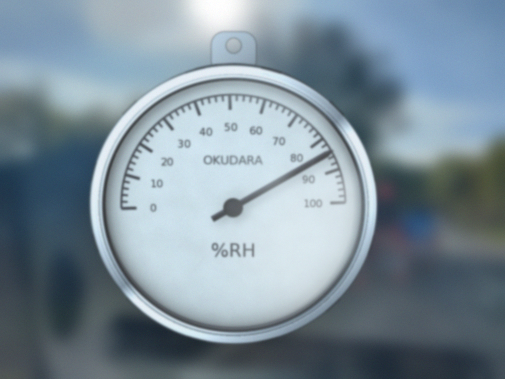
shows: 84 %
